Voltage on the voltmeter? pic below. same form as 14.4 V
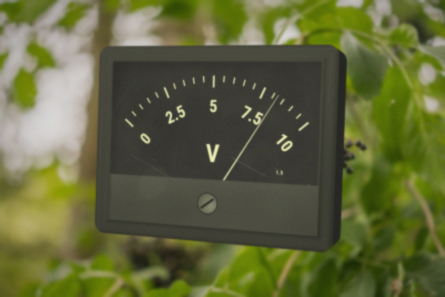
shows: 8.25 V
